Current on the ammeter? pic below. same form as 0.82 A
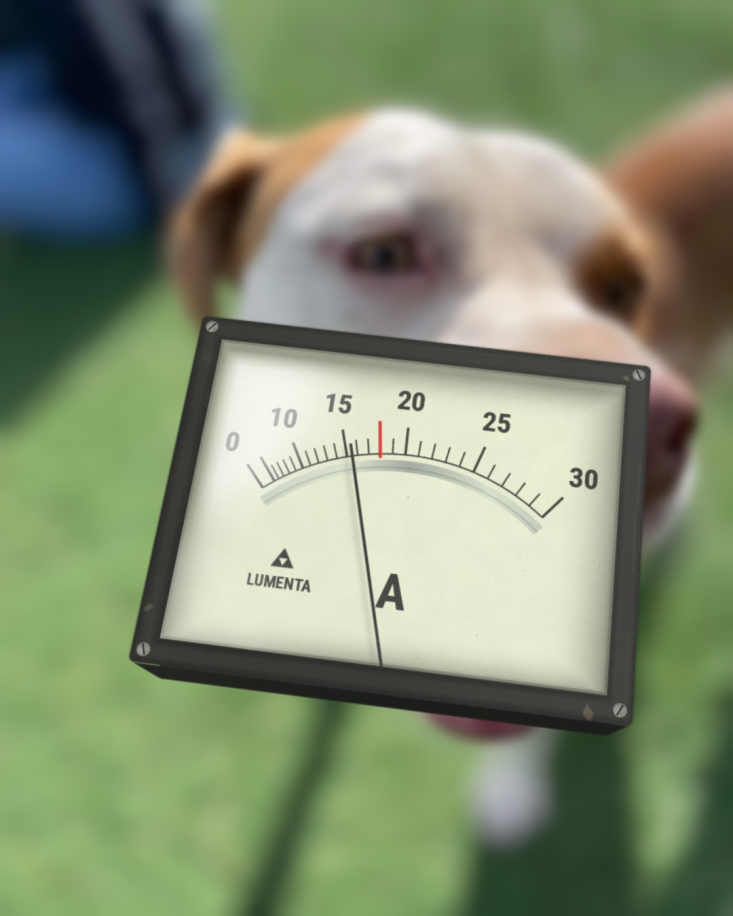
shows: 15.5 A
